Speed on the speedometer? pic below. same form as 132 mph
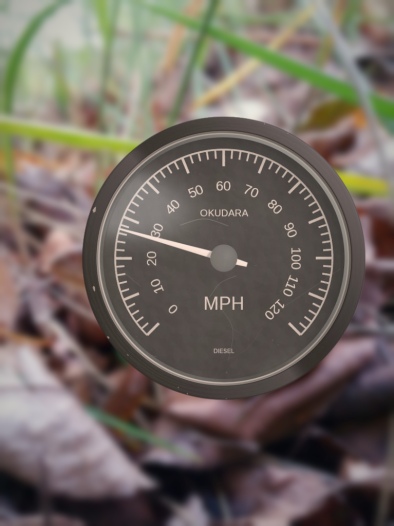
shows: 27 mph
